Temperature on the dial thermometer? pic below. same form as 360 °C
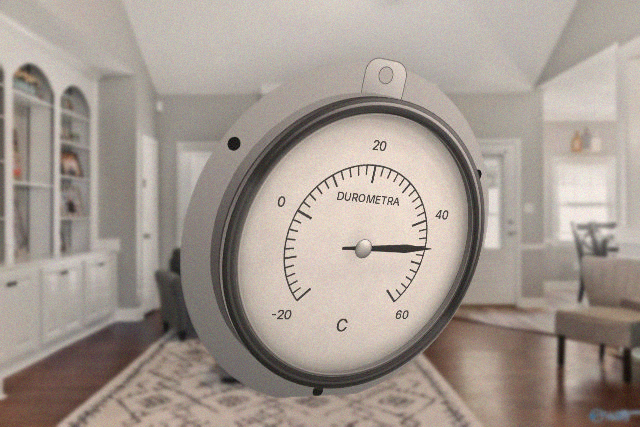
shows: 46 °C
